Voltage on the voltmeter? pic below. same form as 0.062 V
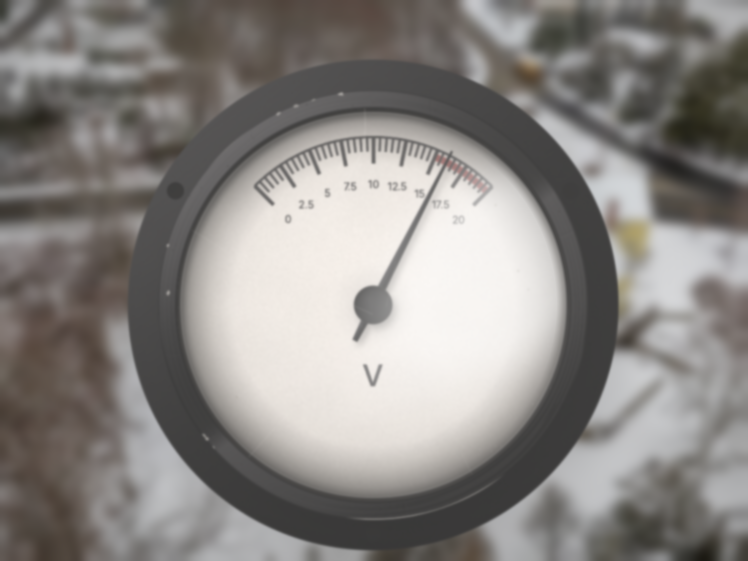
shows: 16 V
